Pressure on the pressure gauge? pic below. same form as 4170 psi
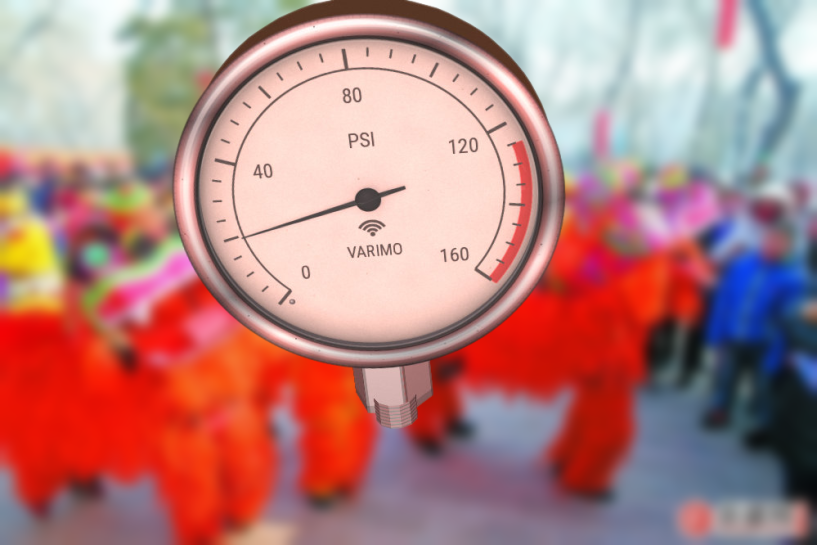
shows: 20 psi
